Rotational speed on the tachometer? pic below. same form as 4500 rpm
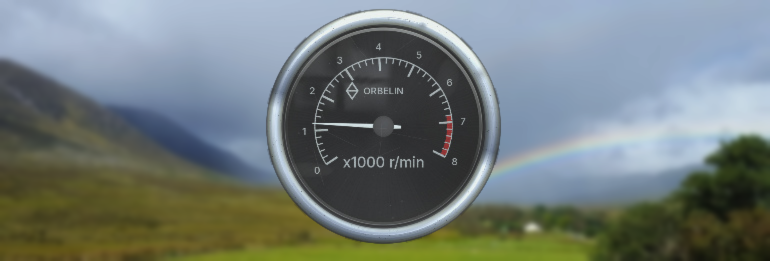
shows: 1200 rpm
